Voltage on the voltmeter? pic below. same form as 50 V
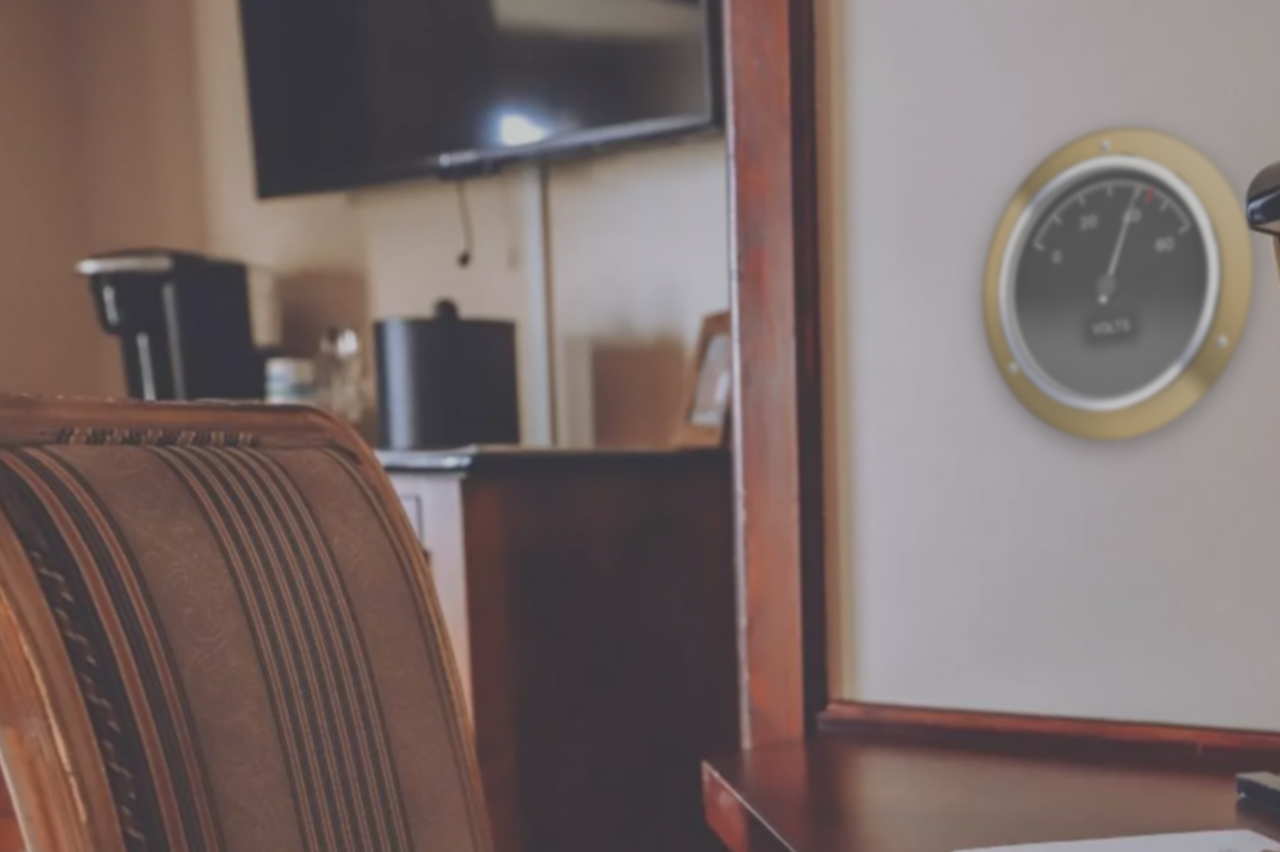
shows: 40 V
